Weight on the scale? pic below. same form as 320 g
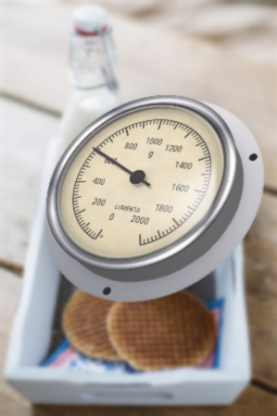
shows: 600 g
